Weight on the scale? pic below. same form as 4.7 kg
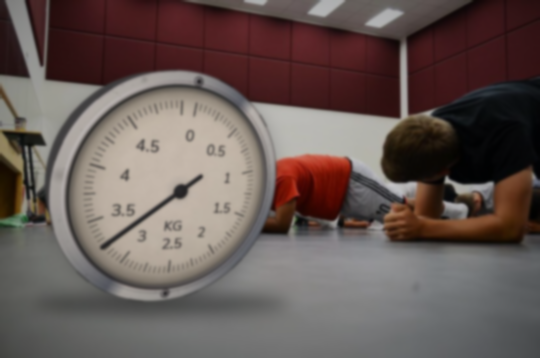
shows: 3.25 kg
